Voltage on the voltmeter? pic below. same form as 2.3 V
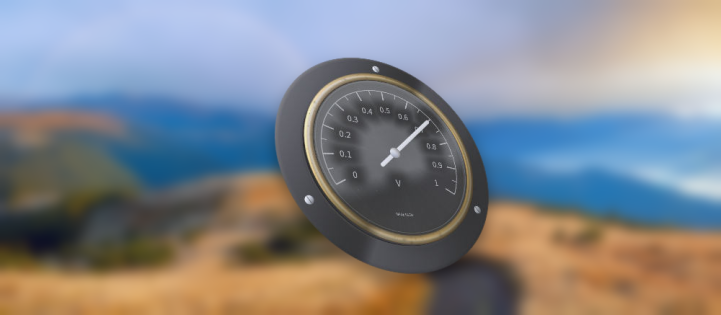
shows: 0.7 V
